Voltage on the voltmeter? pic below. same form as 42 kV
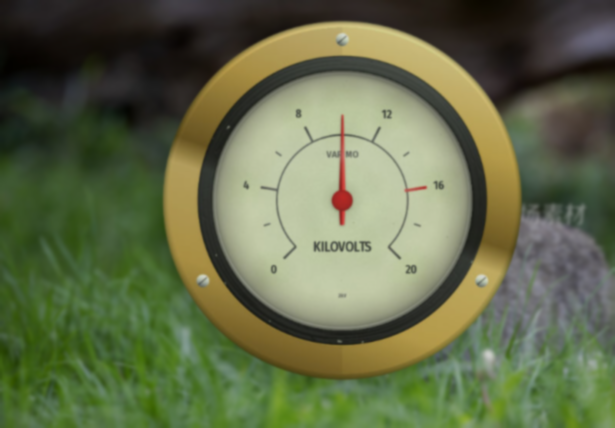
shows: 10 kV
